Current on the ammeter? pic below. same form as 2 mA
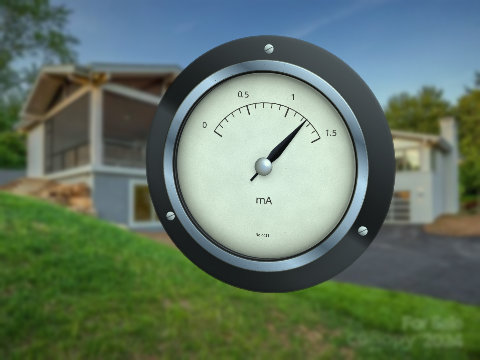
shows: 1.25 mA
